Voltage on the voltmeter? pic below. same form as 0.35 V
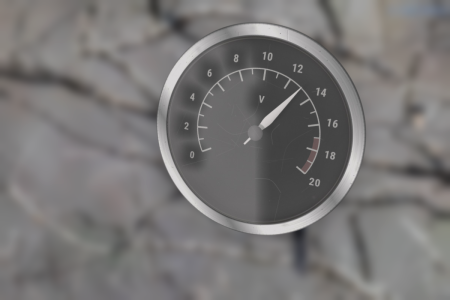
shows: 13 V
